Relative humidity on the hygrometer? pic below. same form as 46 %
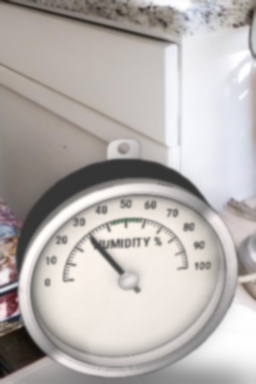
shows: 30 %
